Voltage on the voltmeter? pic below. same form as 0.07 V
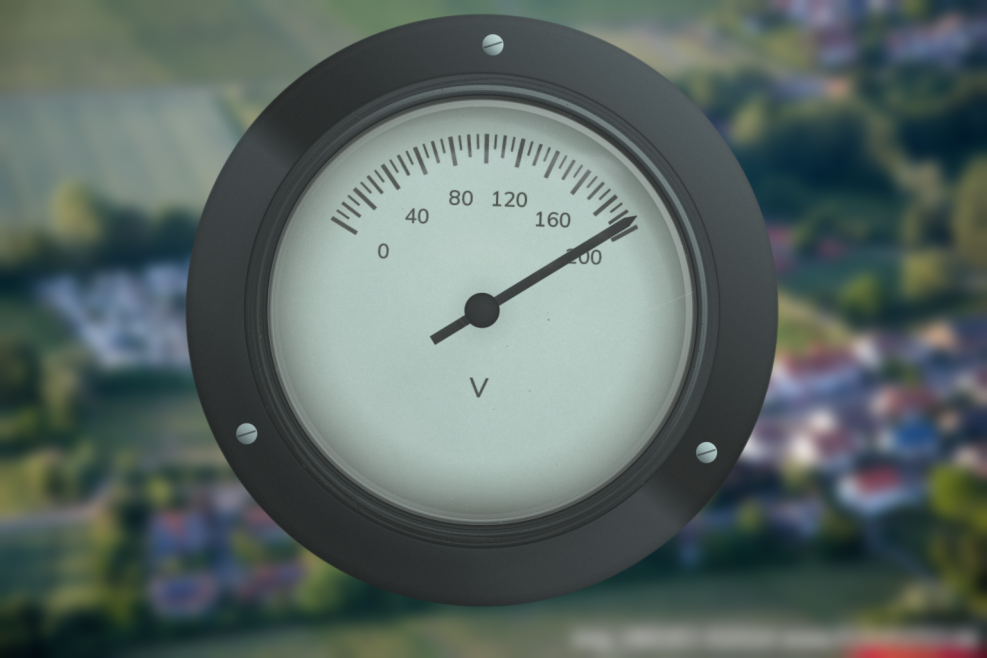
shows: 195 V
